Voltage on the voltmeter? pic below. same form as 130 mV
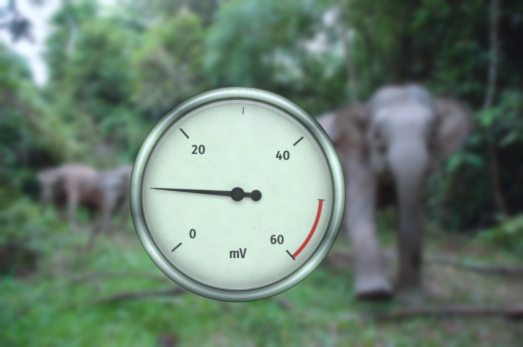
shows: 10 mV
